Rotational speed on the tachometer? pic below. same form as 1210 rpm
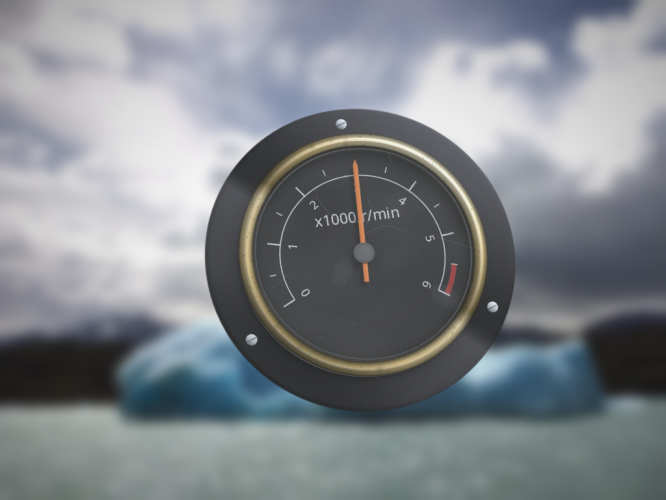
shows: 3000 rpm
